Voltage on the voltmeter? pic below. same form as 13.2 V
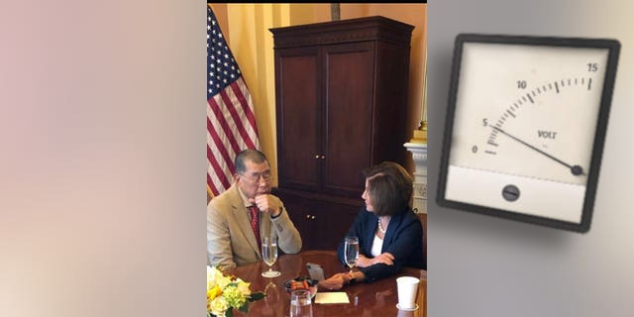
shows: 5 V
